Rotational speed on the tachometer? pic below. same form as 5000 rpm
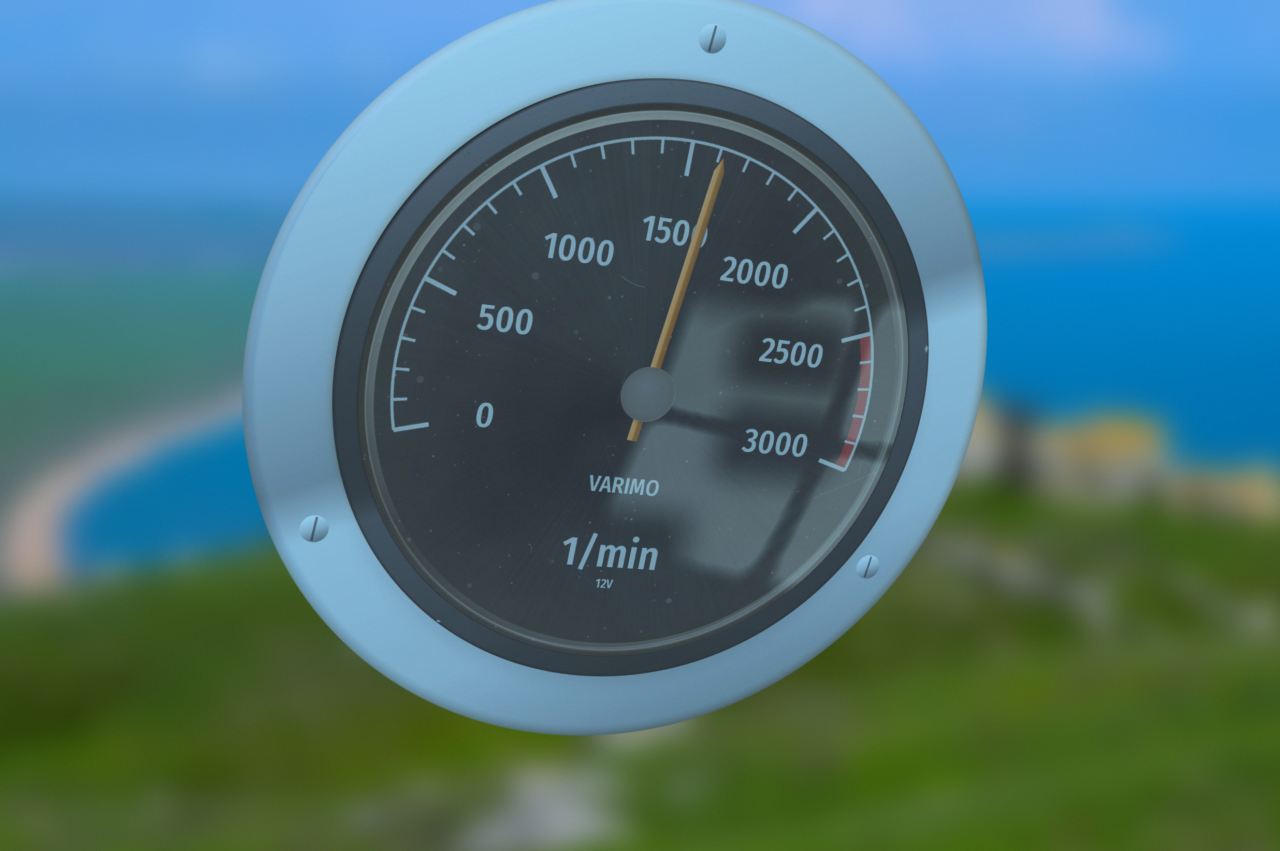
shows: 1600 rpm
